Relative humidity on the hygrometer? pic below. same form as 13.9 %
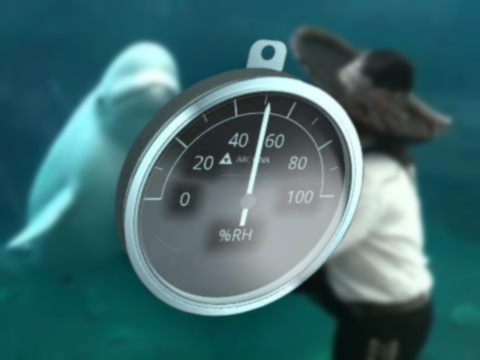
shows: 50 %
